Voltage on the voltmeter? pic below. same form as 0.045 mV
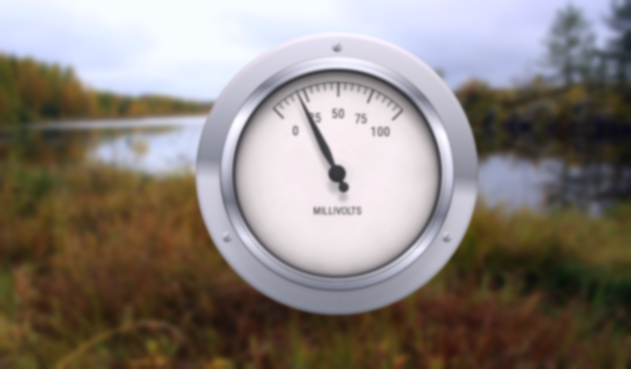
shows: 20 mV
